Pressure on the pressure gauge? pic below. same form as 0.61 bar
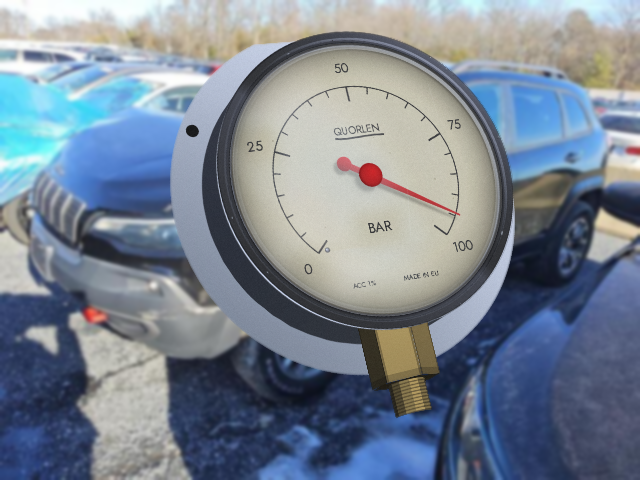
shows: 95 bar
